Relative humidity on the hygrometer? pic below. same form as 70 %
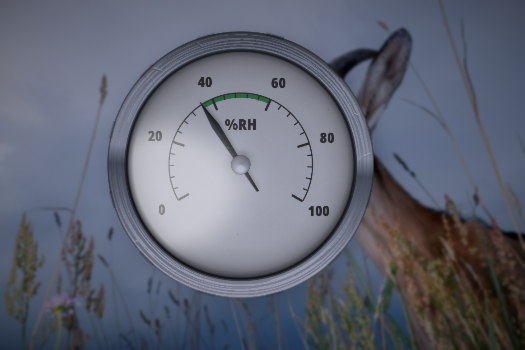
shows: 36 %
